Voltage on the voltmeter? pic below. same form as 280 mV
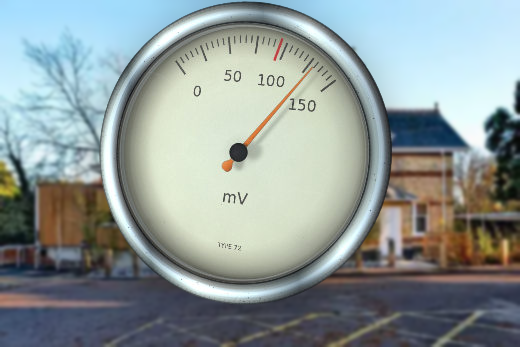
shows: 130 mV
